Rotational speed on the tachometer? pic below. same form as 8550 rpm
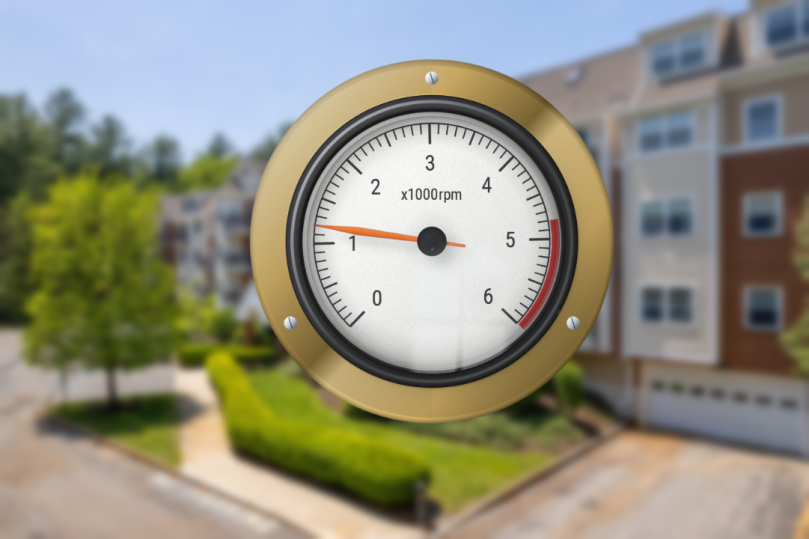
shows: 1200 rpm
